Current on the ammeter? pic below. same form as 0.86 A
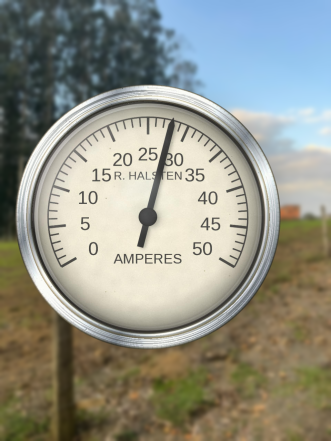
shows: 28 A
